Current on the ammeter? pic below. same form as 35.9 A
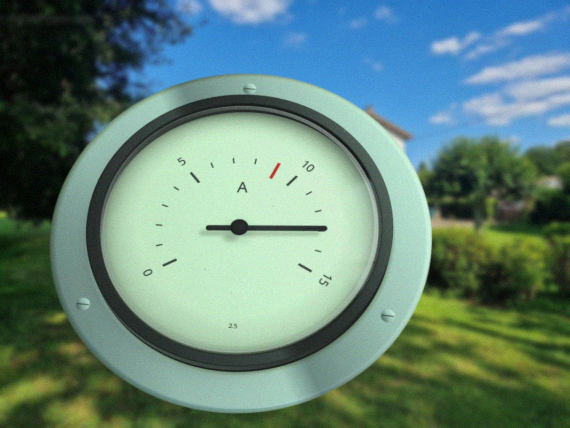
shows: 13 A
